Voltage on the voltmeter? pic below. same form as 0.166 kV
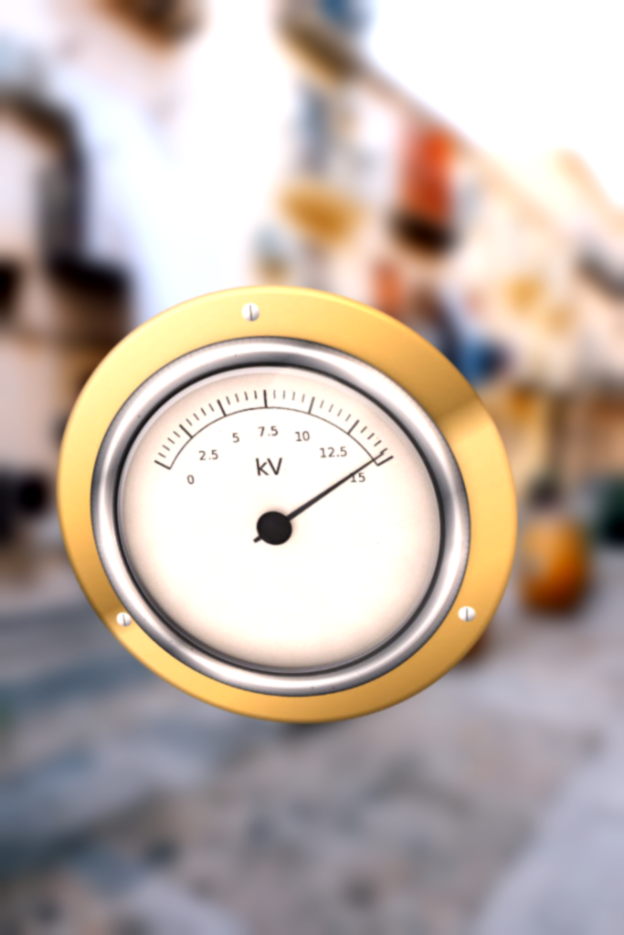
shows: 14.5 kV
